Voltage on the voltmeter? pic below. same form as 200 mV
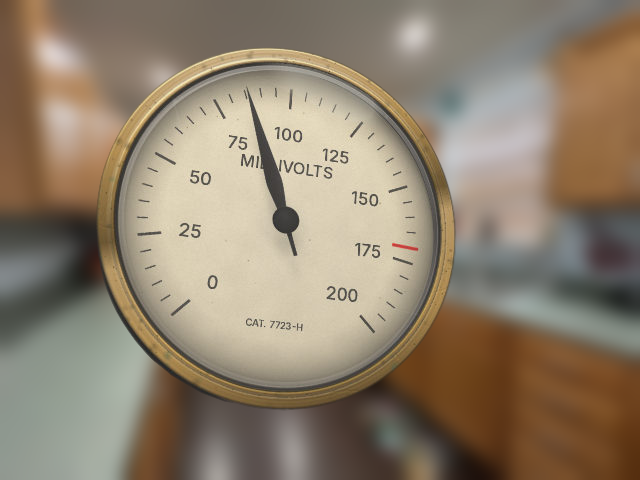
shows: 85 mV
